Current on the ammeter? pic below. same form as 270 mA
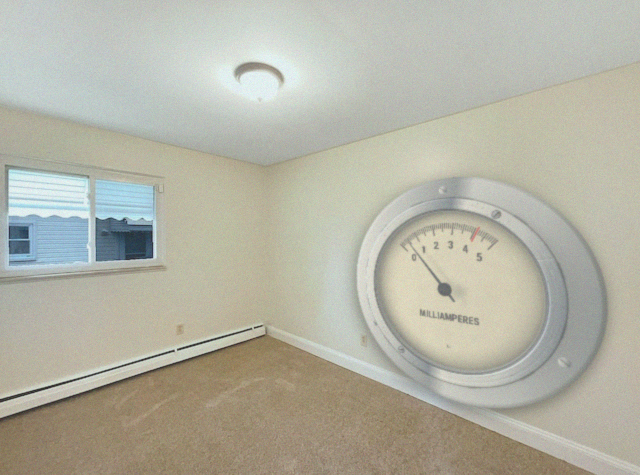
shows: 0.5 mA
